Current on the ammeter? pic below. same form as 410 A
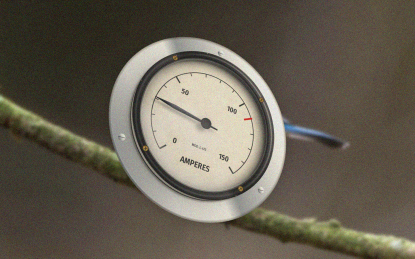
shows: 30 A
